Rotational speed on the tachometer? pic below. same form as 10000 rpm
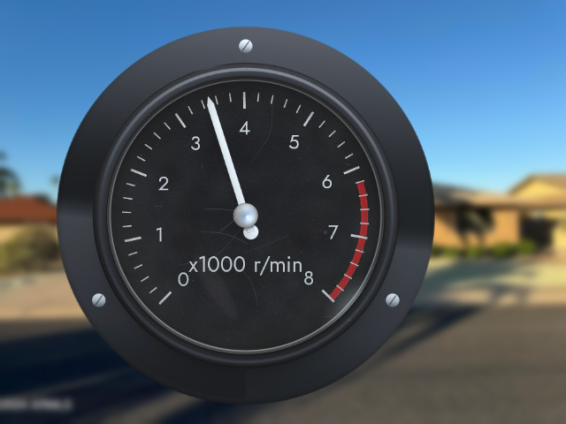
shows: 3500 rpm
